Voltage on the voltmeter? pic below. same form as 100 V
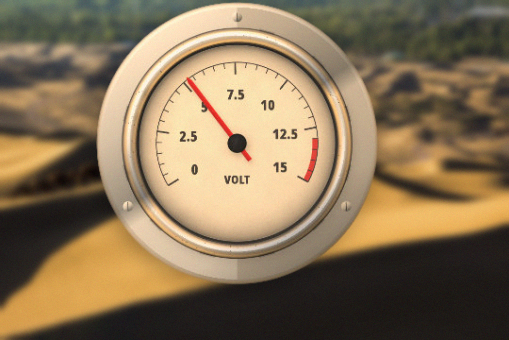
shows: 5.25 V
